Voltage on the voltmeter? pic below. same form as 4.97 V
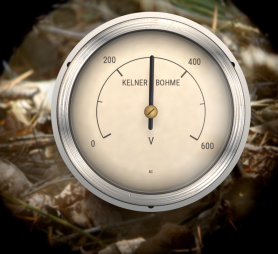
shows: 300 V
